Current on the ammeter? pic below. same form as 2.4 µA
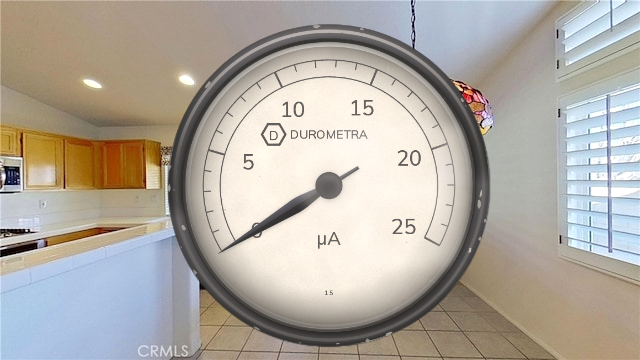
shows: 0 µA
